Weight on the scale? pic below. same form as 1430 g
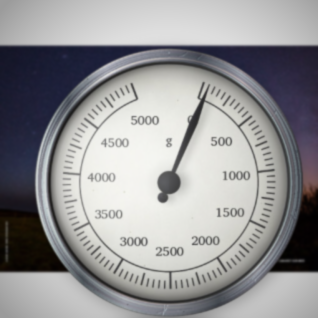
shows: 50 g
